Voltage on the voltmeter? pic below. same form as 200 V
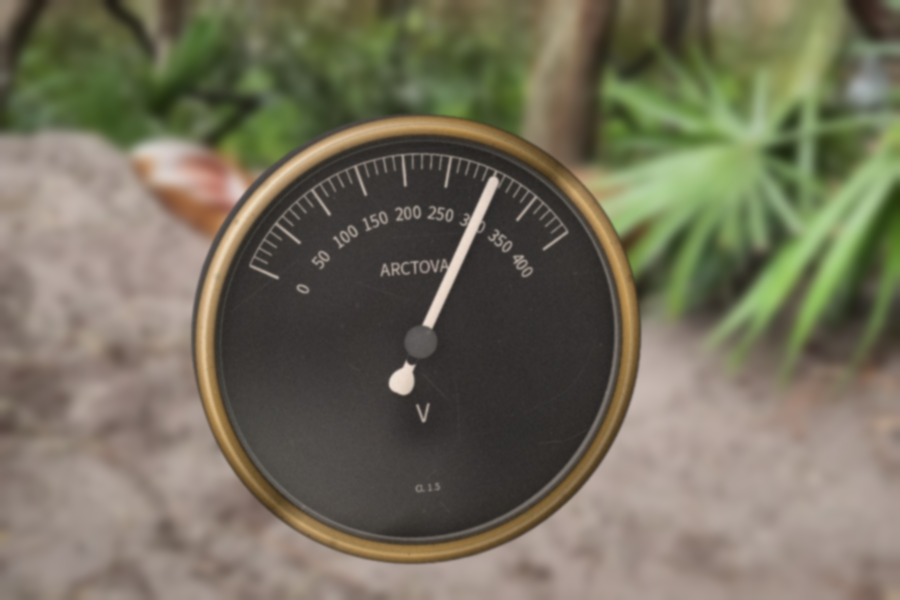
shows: 300 V
